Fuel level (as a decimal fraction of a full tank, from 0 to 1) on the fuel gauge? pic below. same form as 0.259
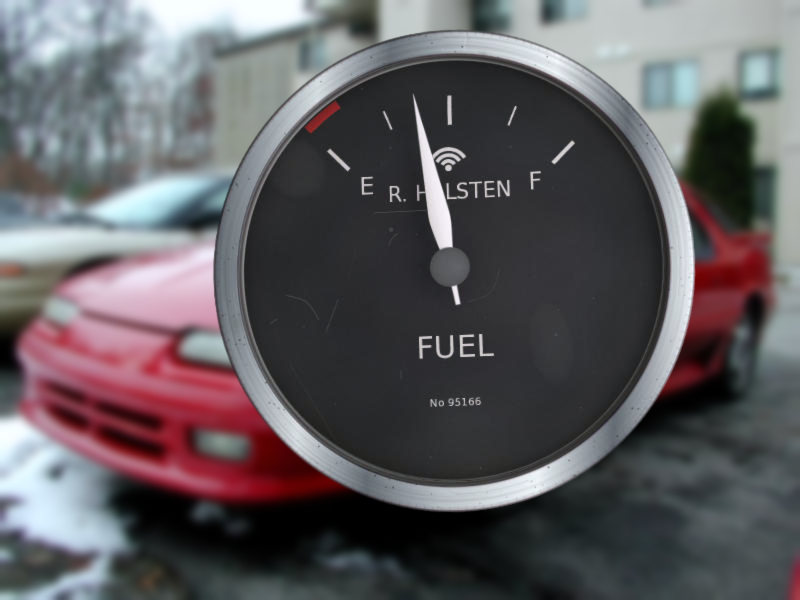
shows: 0.375
